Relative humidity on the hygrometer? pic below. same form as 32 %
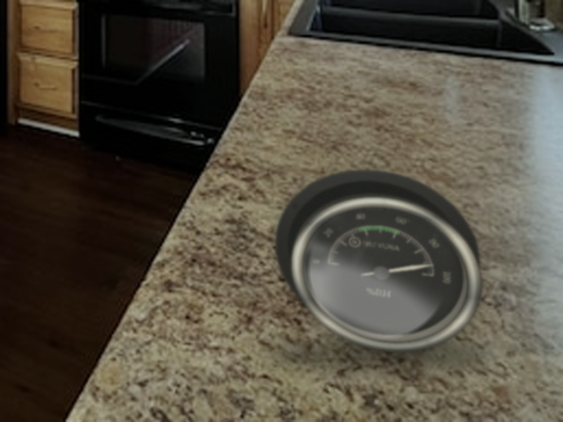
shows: 90 %
